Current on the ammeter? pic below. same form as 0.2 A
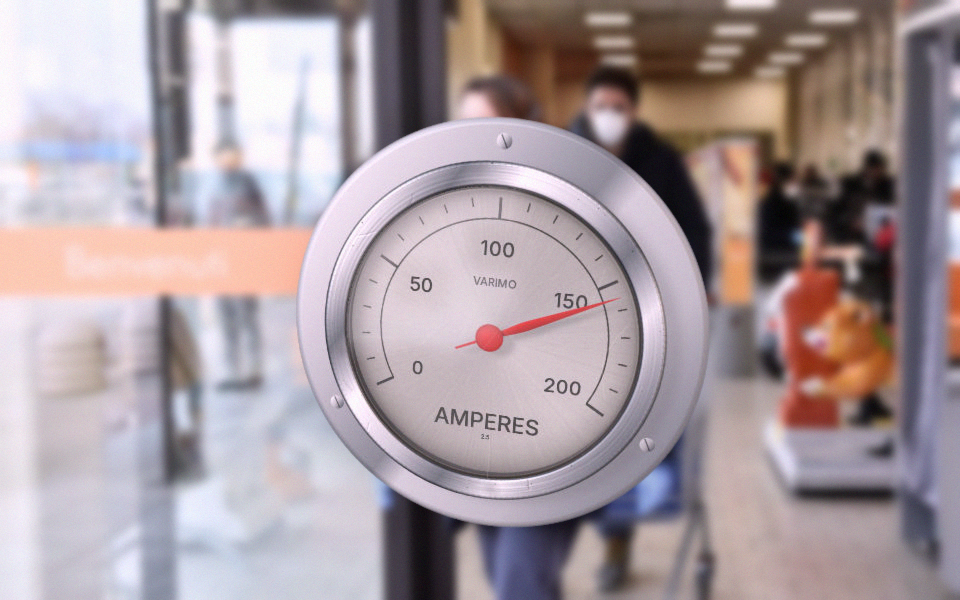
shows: 155 A
